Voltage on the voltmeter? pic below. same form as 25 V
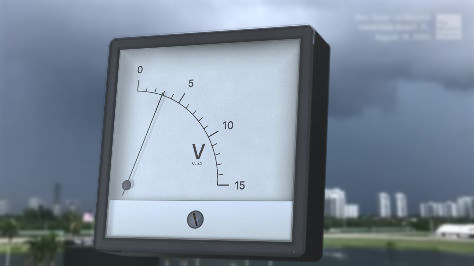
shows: 3 V
